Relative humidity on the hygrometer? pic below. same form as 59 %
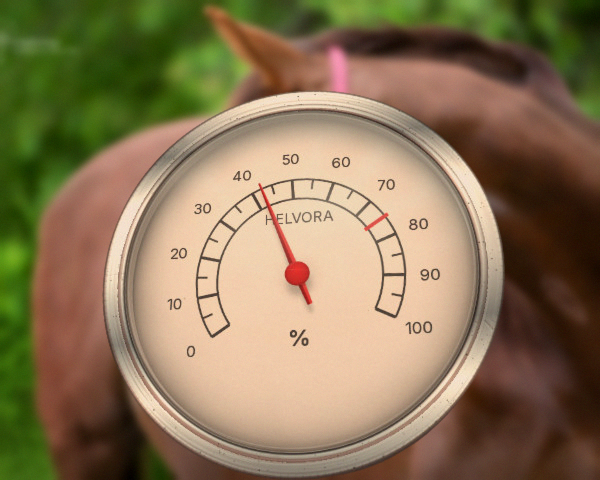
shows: 42.5 %
